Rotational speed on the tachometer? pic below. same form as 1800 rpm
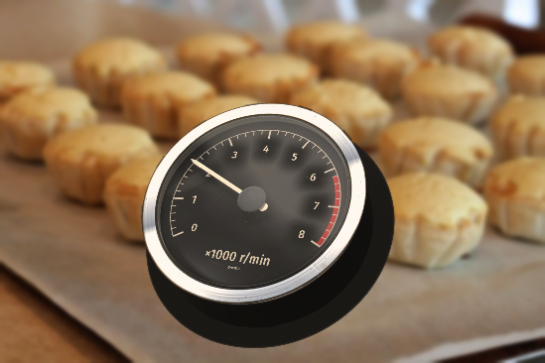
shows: 2000 rpm
